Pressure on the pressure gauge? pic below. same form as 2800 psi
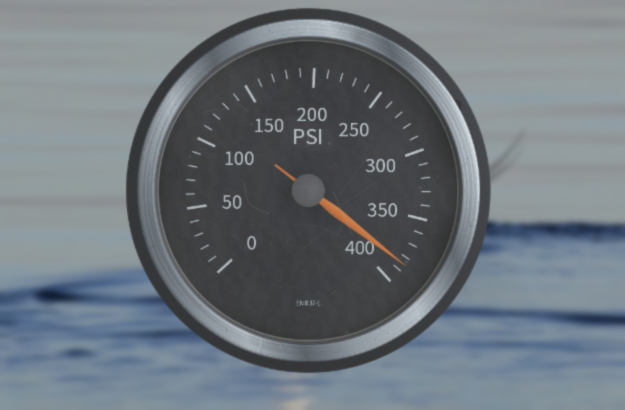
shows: 385 psi
